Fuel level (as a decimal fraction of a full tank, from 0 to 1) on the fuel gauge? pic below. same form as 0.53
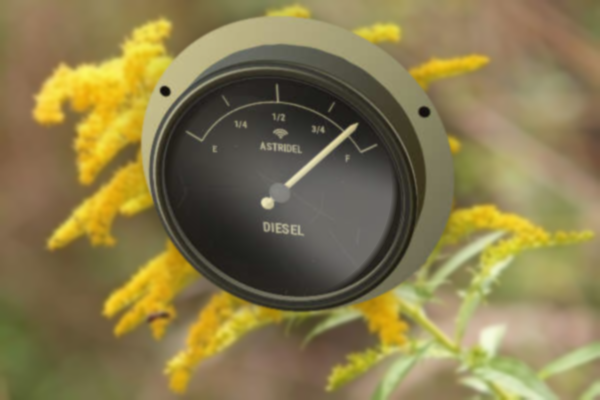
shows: 0.875
